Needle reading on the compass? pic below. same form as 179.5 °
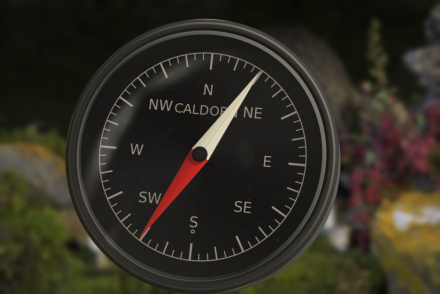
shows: 210 °
